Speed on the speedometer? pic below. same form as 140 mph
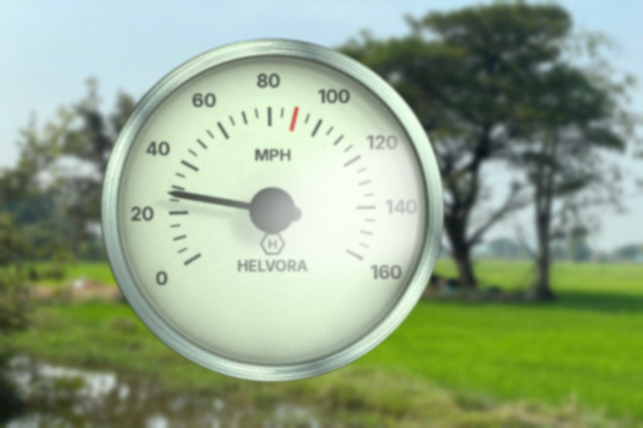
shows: 27.5 mph
